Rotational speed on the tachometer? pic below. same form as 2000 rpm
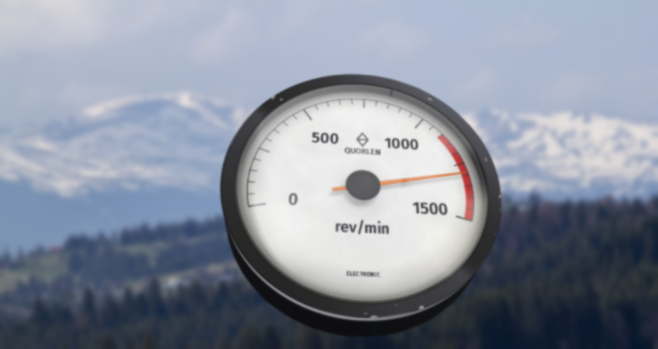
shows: 1300 rpm
